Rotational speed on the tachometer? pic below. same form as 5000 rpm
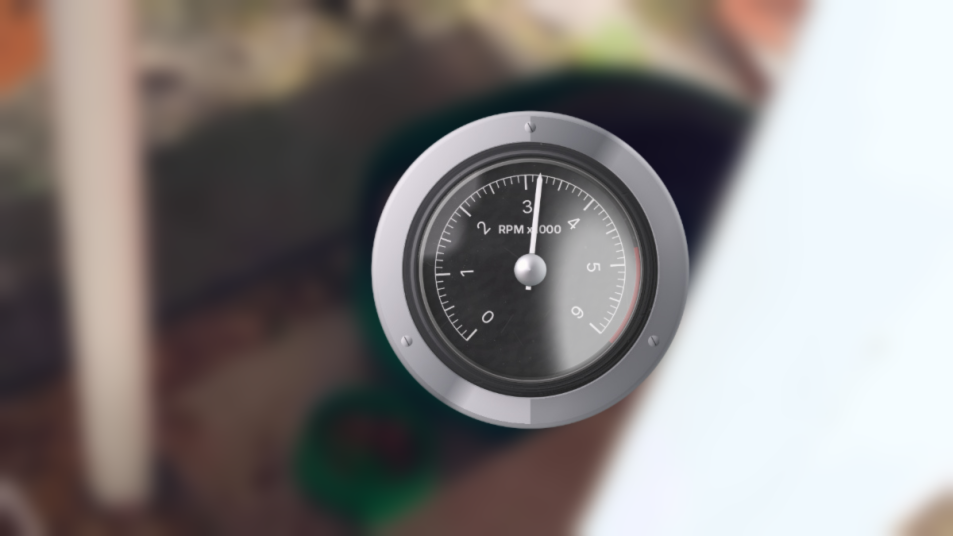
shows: 3200 rpm
